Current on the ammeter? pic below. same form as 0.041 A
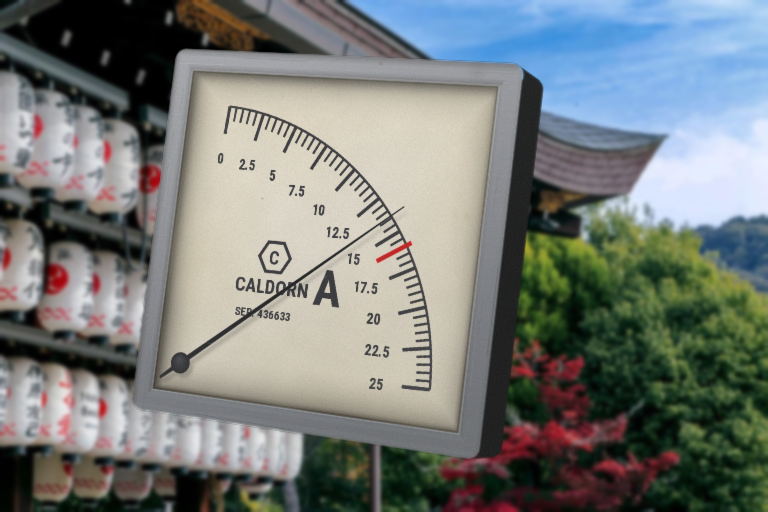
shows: 14 A
